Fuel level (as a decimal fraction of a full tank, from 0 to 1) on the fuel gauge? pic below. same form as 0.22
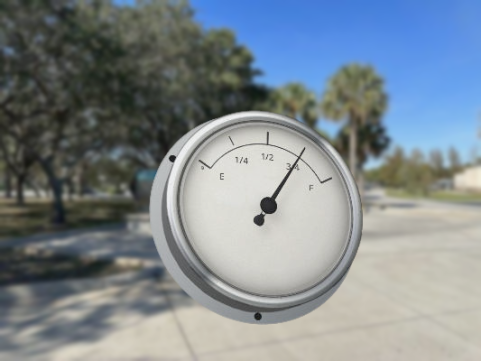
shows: 0.75
